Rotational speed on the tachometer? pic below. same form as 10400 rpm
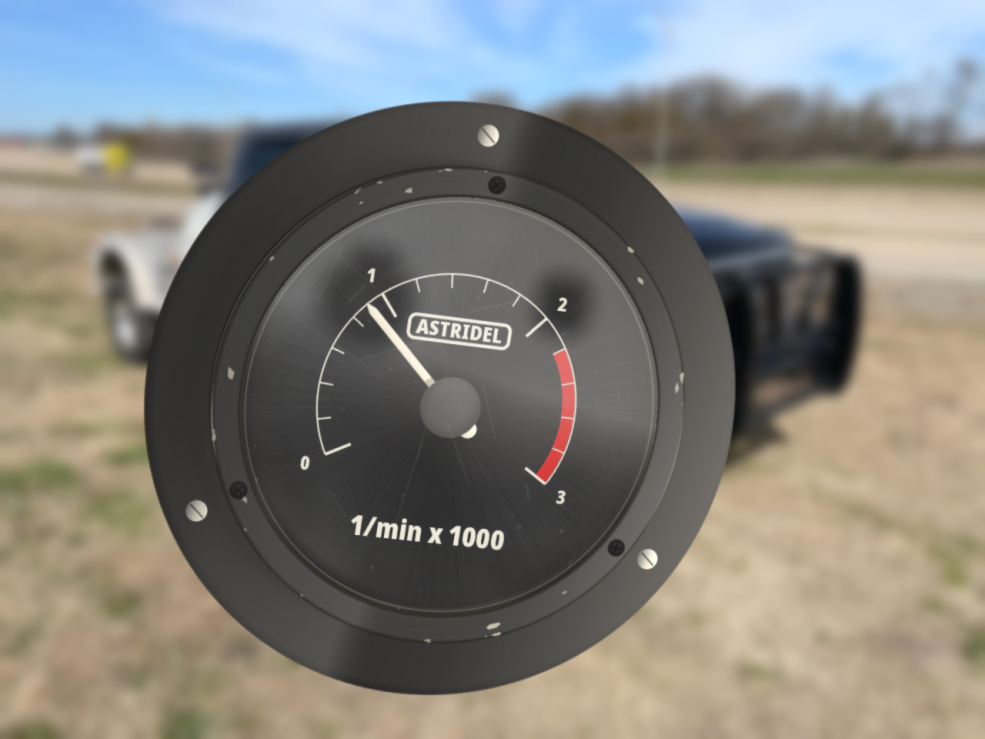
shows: 900 rpm
